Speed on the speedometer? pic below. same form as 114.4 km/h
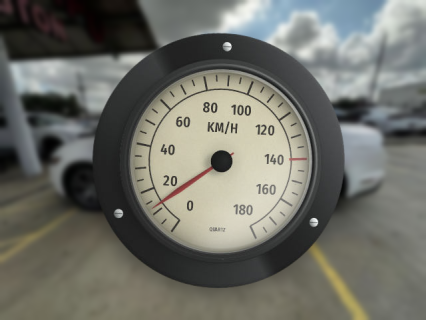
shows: 12.5 km/h
